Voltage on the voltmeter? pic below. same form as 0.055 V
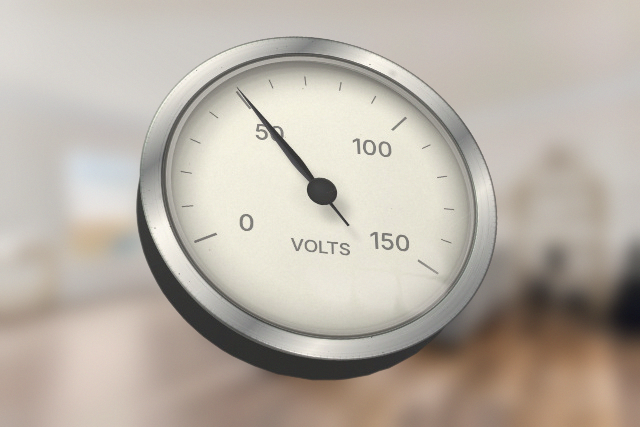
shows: 50 V
